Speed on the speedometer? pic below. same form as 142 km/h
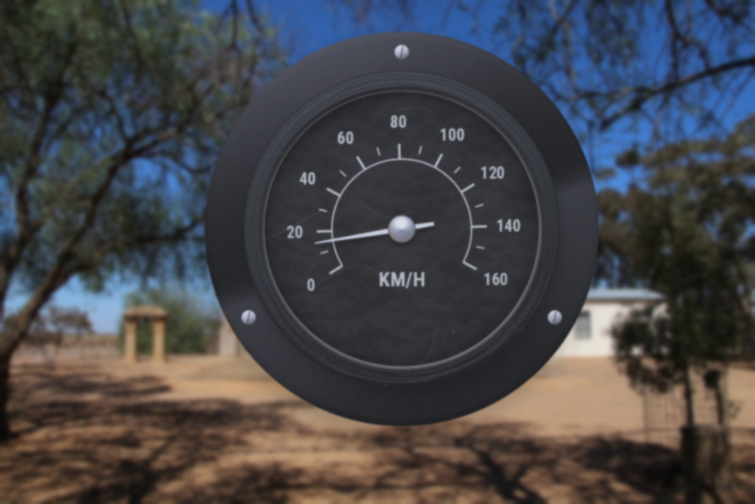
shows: 15 km/h
